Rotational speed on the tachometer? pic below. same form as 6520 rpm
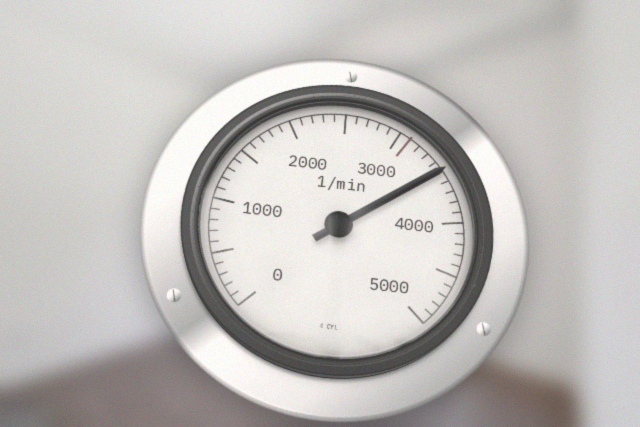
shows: 3500 rpm
